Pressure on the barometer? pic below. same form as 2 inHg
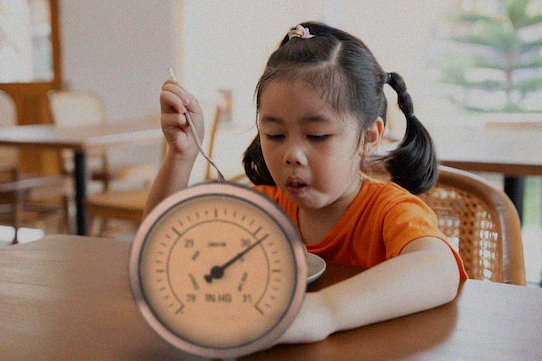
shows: 30.1 inHg
